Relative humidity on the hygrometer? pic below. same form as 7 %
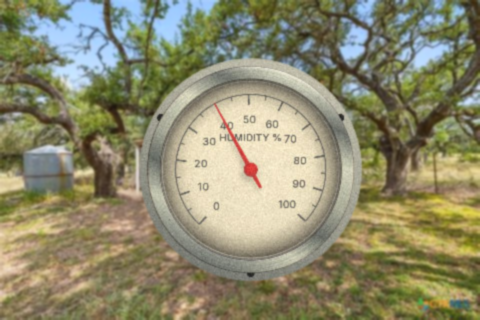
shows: 40 %
